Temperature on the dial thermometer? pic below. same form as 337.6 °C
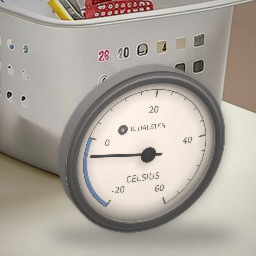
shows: -4 °C
